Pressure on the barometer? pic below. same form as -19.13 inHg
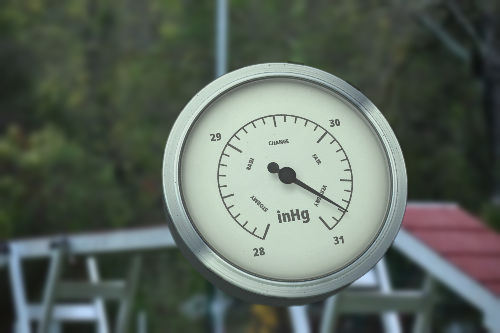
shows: 30.8 inHg
